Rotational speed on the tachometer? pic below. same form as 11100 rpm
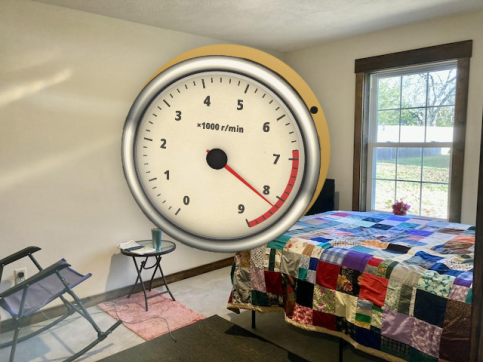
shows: 8200 rpm
